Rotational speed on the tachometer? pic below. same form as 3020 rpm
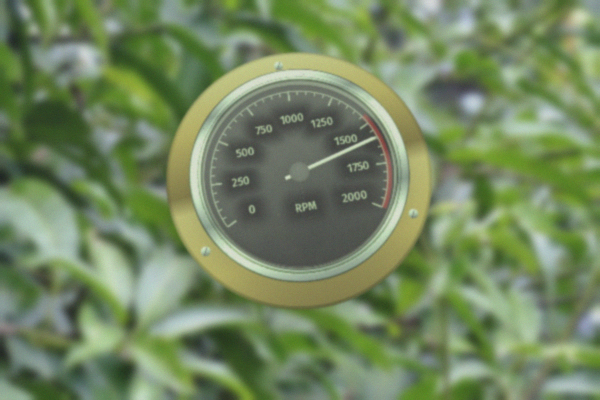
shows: 1600 rpm
